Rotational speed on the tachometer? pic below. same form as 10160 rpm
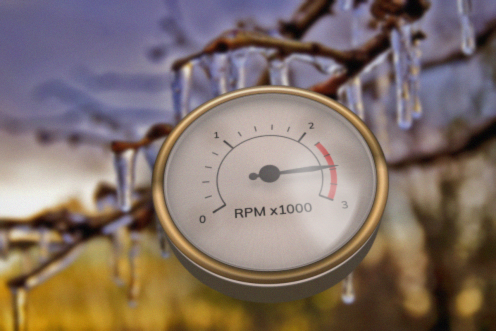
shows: 2600 rpm
